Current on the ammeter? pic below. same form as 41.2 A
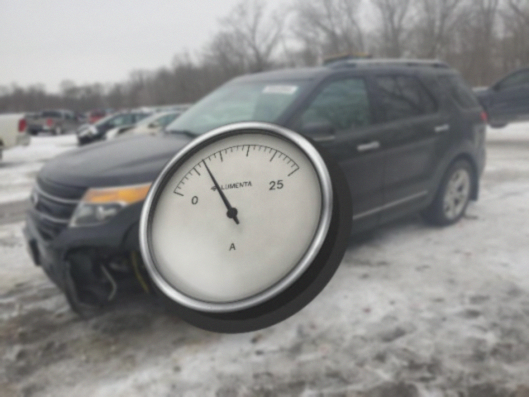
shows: 7 A
